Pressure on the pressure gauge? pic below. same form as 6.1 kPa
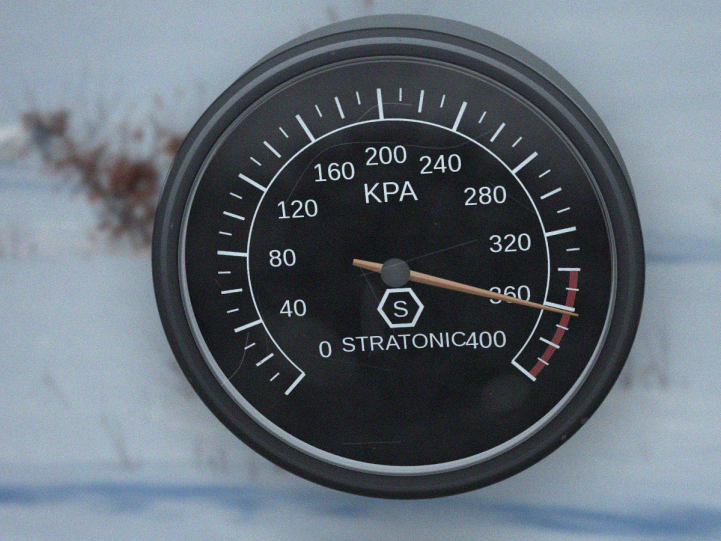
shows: 360 kPa
